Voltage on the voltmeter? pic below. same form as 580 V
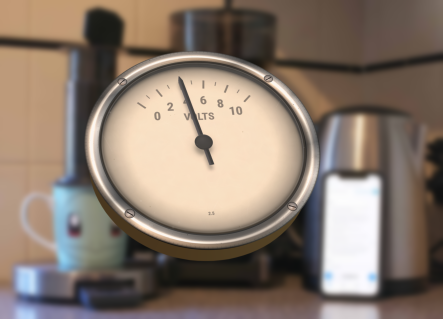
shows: 4 V
